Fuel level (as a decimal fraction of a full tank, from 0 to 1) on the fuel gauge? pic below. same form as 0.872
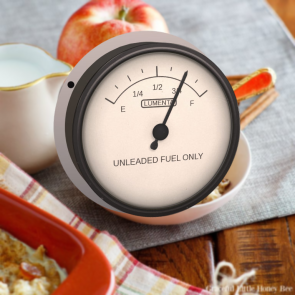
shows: 0.75
